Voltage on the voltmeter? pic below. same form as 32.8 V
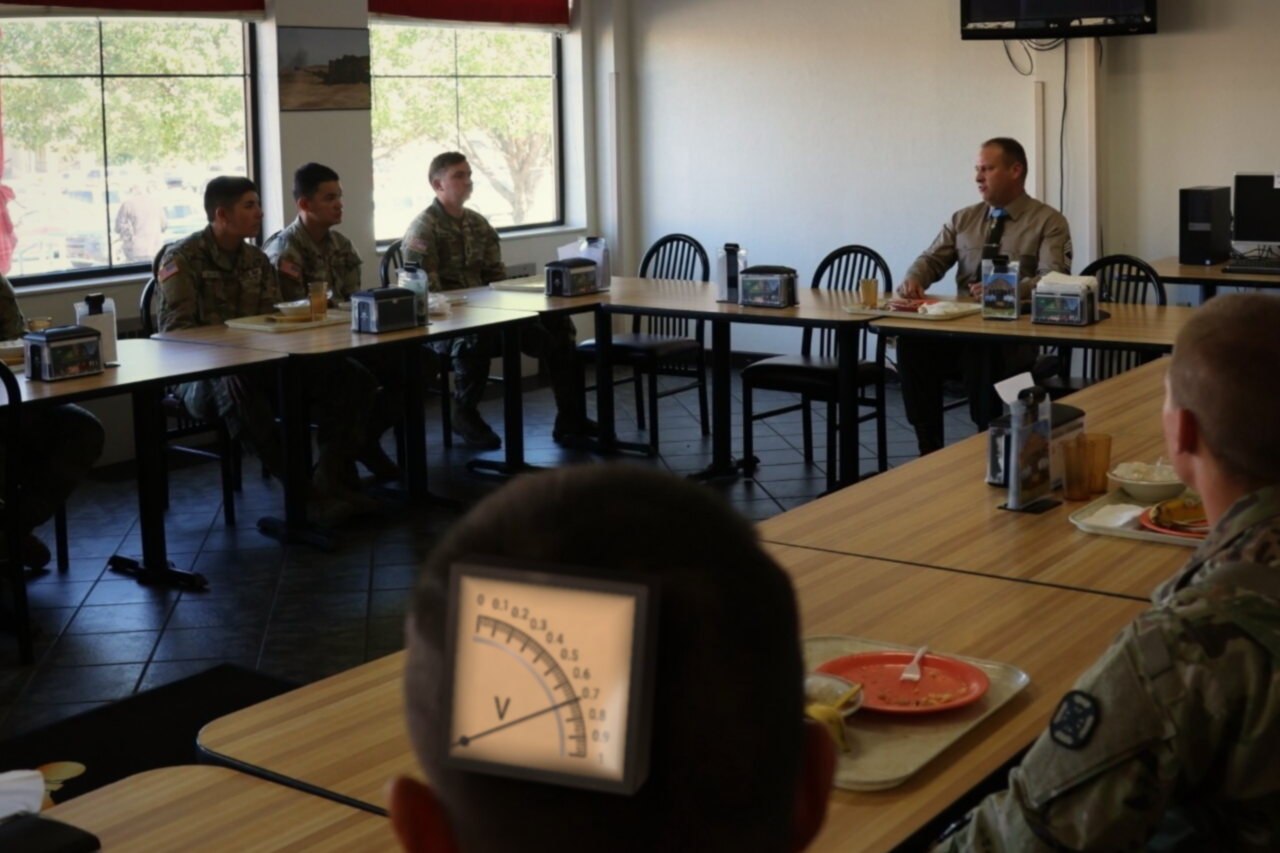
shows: 0.7 V
